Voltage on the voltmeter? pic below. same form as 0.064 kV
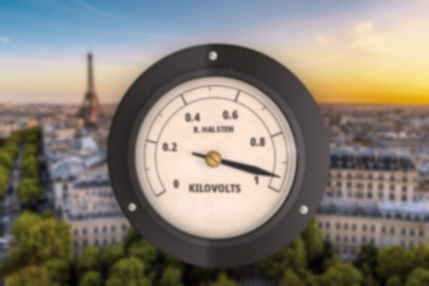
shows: 0.95 kV
